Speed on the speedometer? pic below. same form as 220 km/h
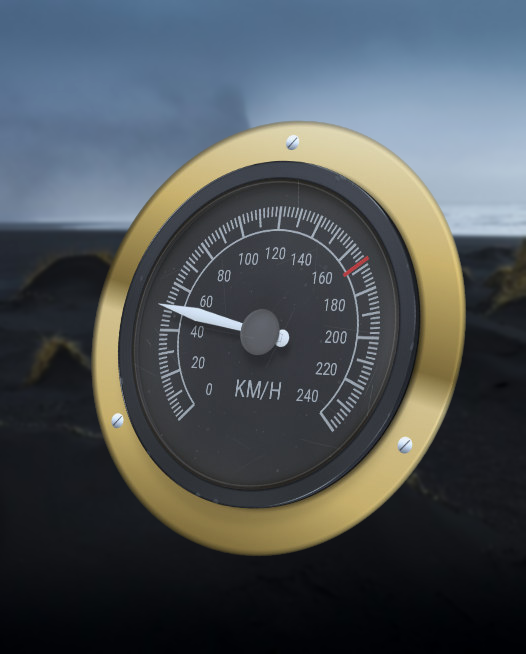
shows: 50 km/h
